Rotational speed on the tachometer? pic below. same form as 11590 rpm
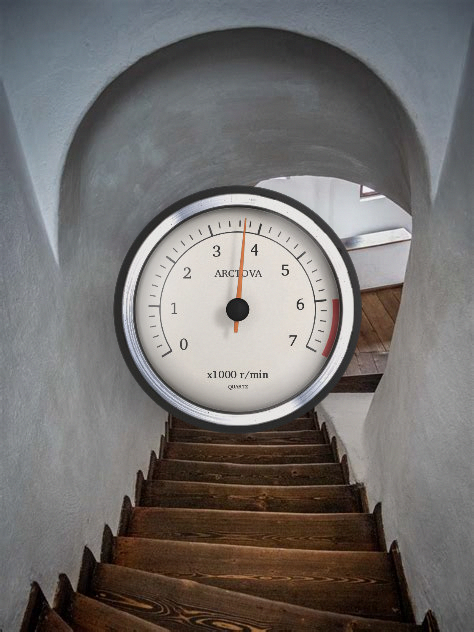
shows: 3700 rpm
